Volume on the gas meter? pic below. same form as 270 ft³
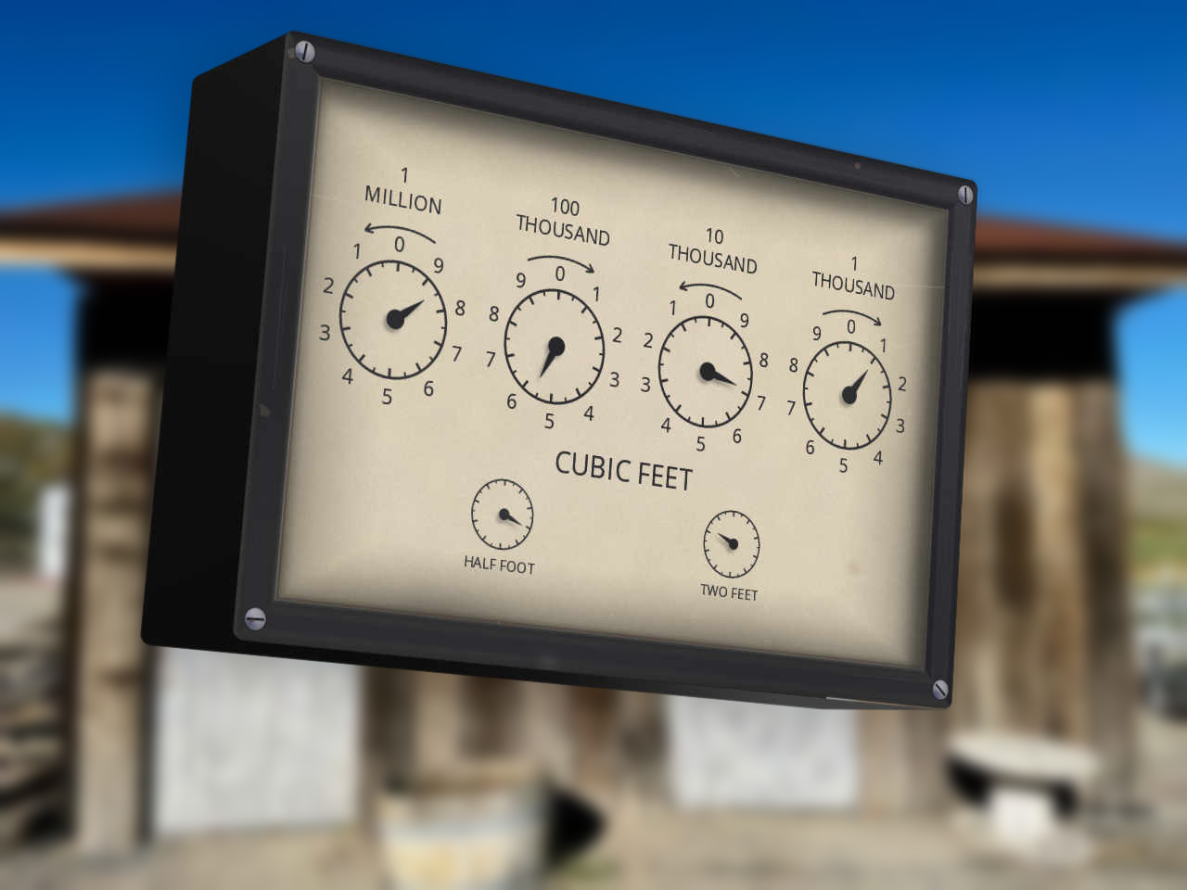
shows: 857100 ft³
